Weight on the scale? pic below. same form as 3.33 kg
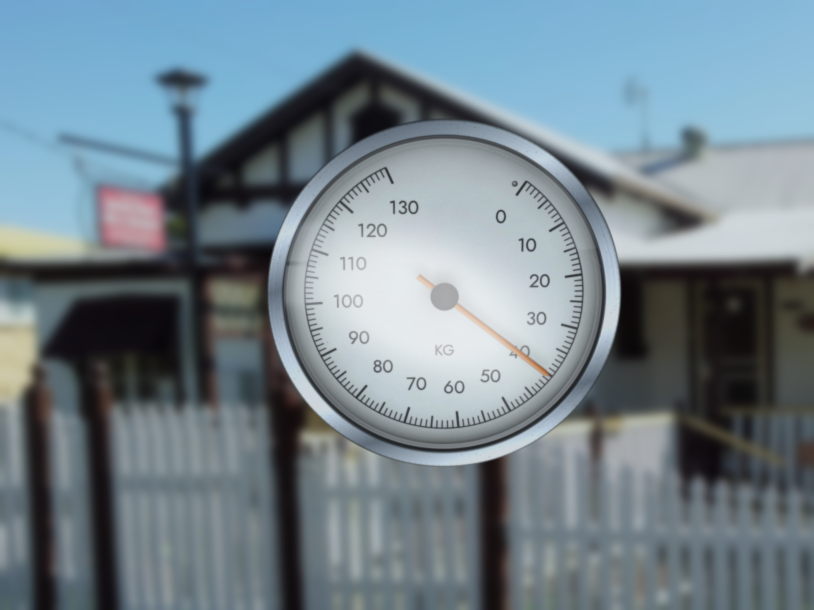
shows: 40 kg
